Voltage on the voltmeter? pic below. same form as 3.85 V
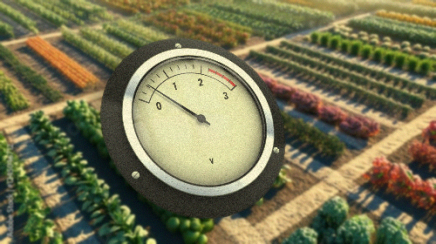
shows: 0.4 V
